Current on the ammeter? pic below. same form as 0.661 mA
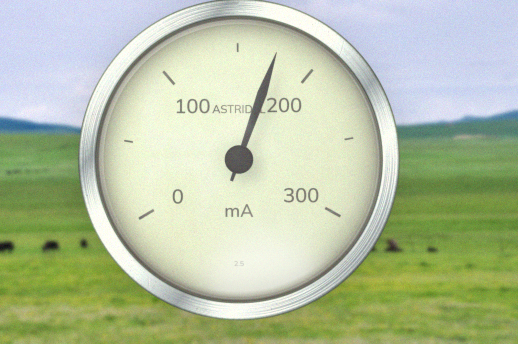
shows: 175 mA
